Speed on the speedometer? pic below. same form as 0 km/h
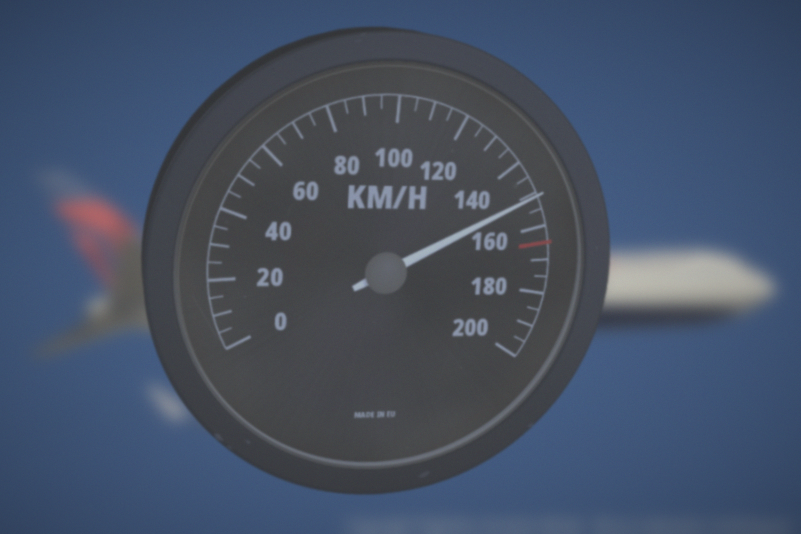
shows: 150 km/h
